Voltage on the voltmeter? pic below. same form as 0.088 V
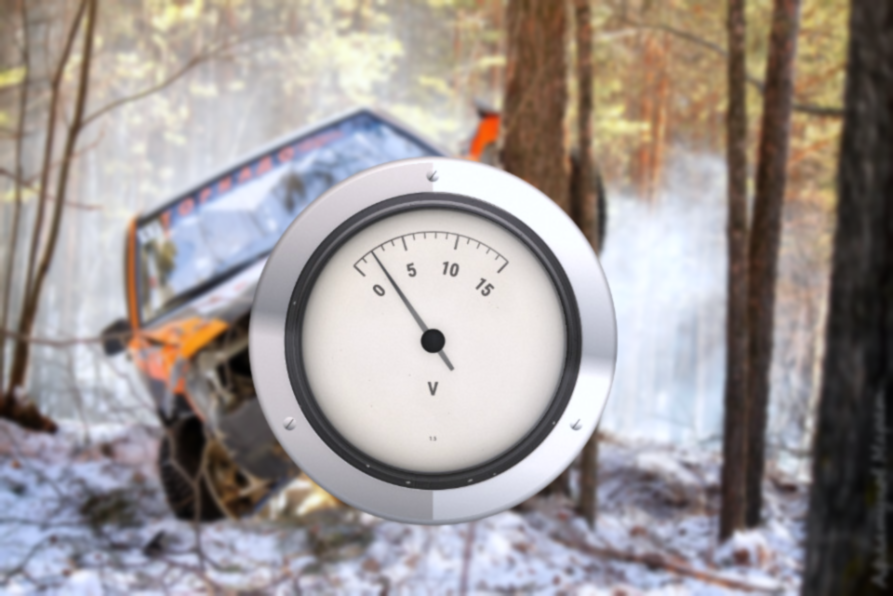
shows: 2 V
